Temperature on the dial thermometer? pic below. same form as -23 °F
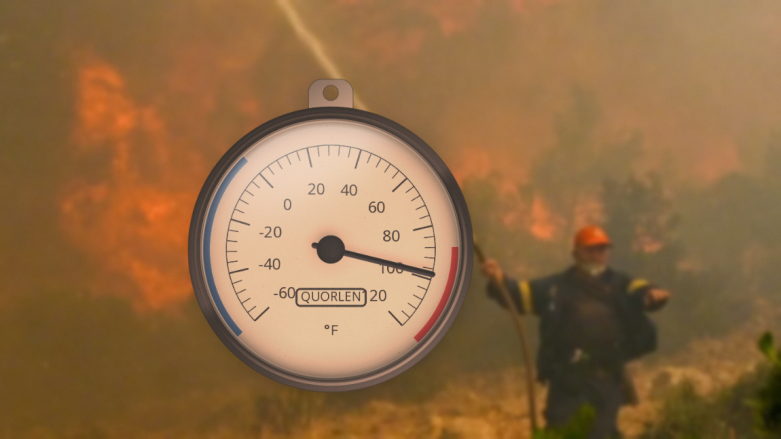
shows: 98 °F
